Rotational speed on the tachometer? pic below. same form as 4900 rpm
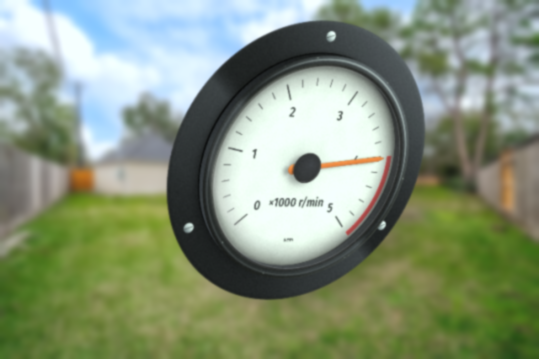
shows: 4000 rpm
